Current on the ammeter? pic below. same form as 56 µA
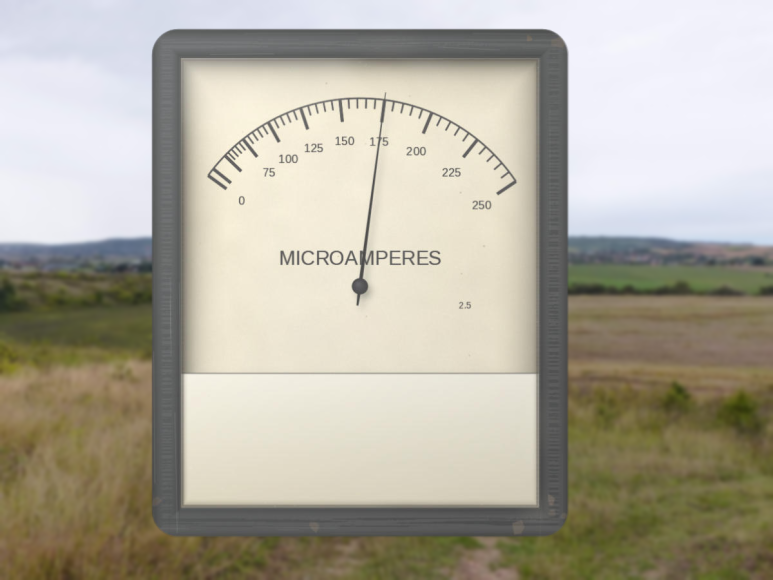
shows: 175 µA
